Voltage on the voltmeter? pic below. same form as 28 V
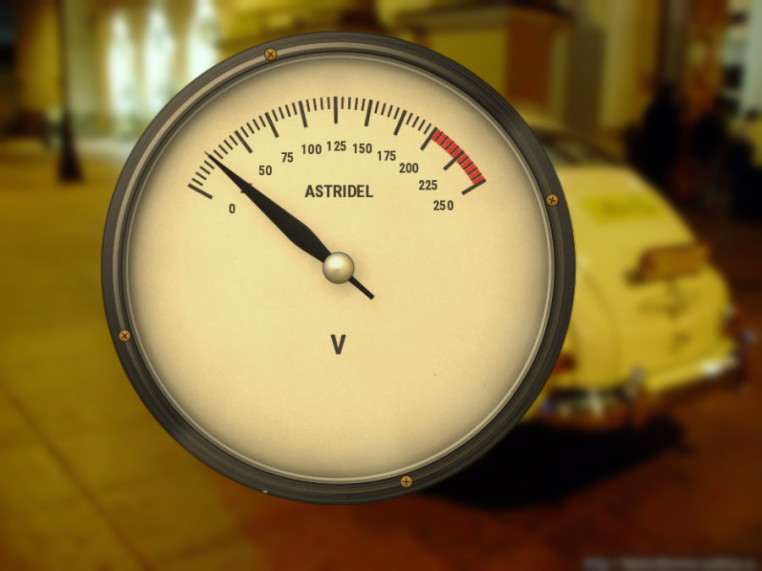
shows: 25 V
